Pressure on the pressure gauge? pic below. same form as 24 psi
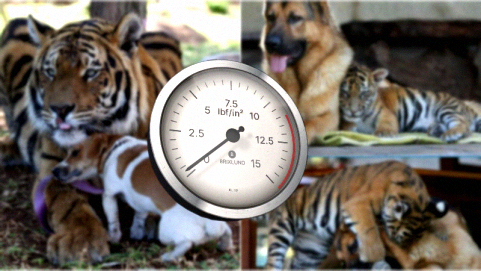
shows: 0.25 psi
